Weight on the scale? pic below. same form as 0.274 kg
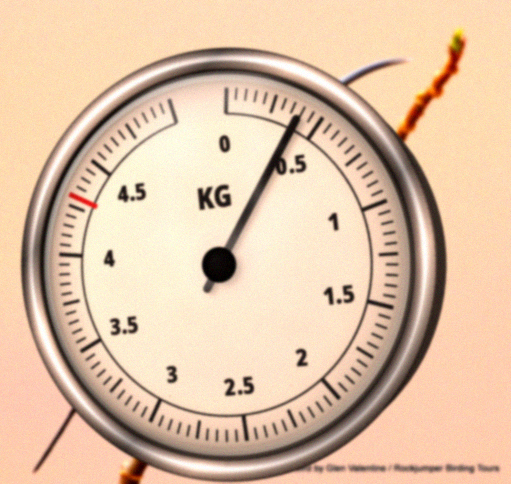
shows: 0.4 kg
